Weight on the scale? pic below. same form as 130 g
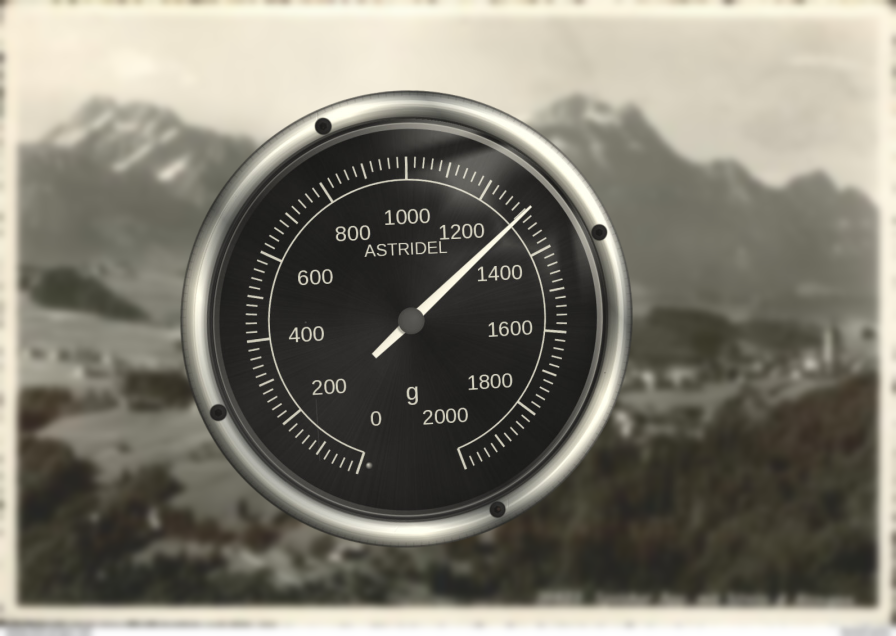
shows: 1300 g
